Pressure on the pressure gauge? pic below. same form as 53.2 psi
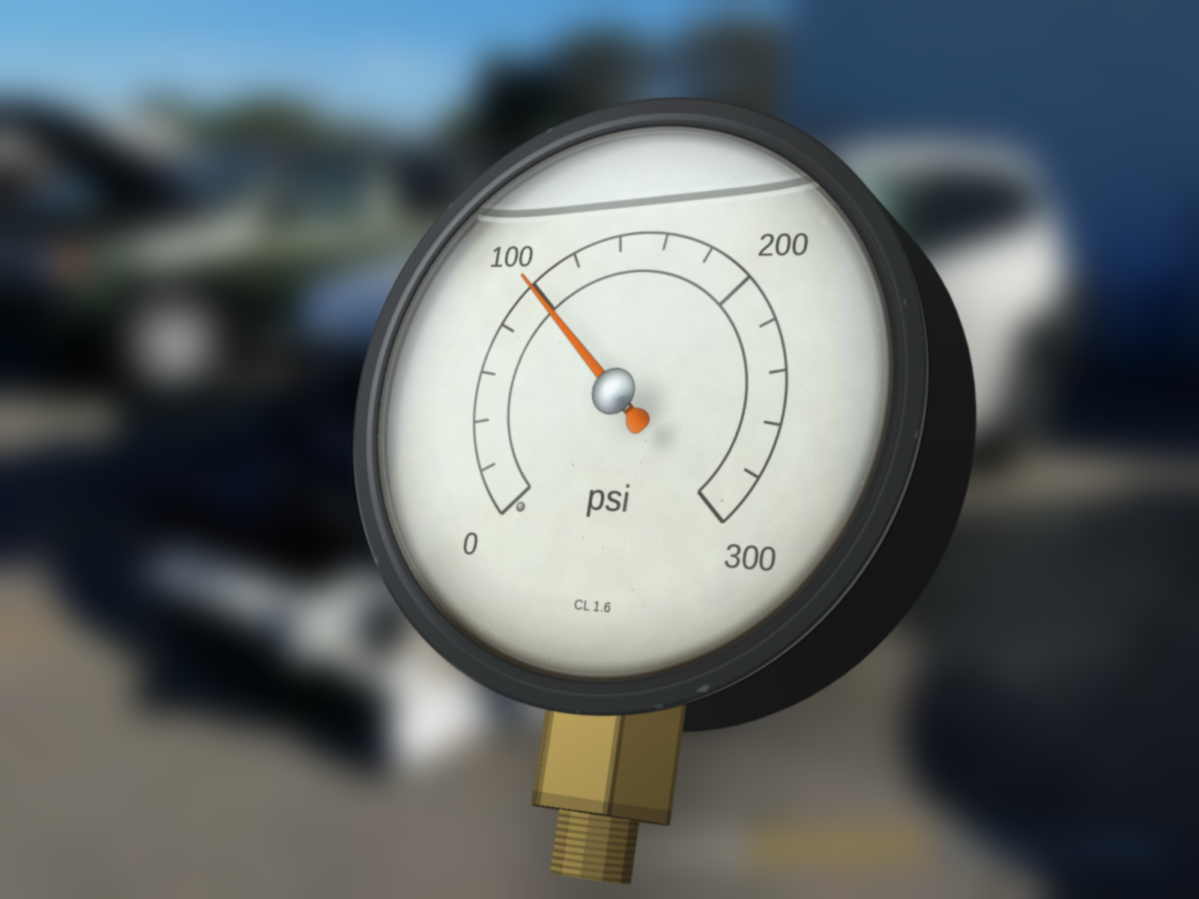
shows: 100 psi
